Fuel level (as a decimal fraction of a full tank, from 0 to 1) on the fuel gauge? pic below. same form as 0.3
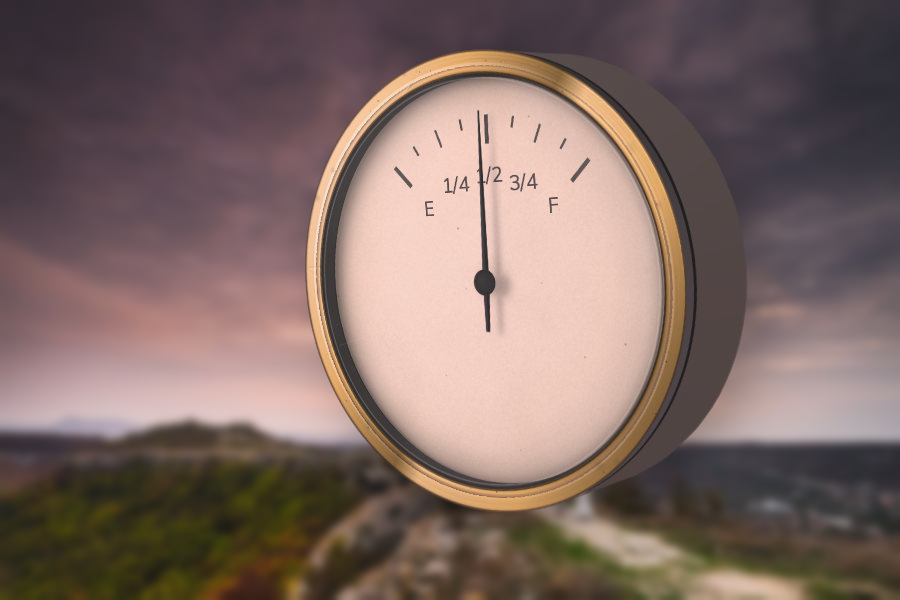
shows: 0.5
